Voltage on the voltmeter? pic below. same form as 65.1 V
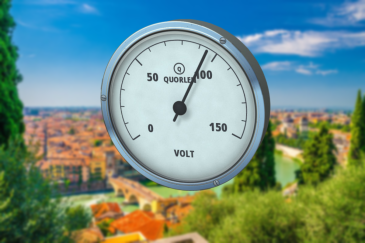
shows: 95 V
